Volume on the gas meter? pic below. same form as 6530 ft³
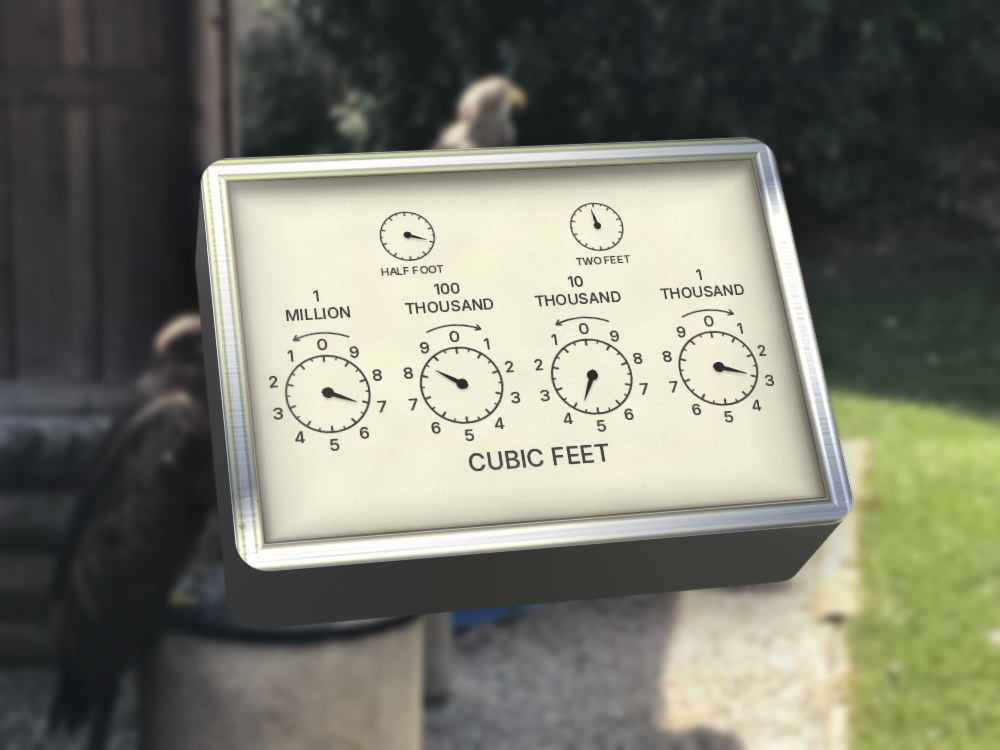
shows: 684300 ft³
